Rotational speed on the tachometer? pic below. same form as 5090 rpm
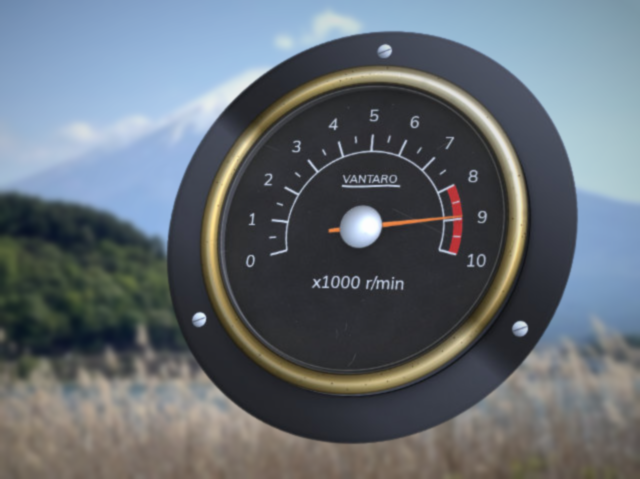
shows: 9000 rpm
